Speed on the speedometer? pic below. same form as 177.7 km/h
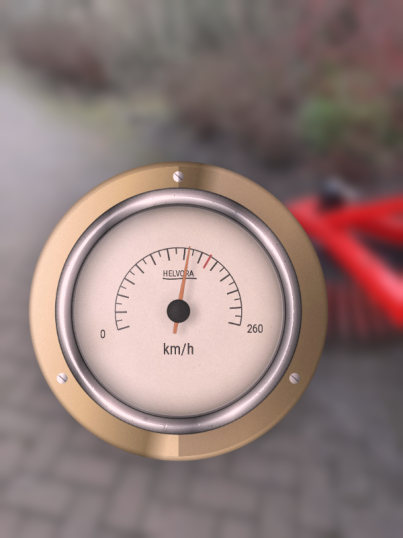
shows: 145 km/h
